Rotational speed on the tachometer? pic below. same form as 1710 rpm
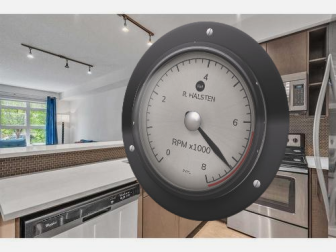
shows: 7200 rpm
